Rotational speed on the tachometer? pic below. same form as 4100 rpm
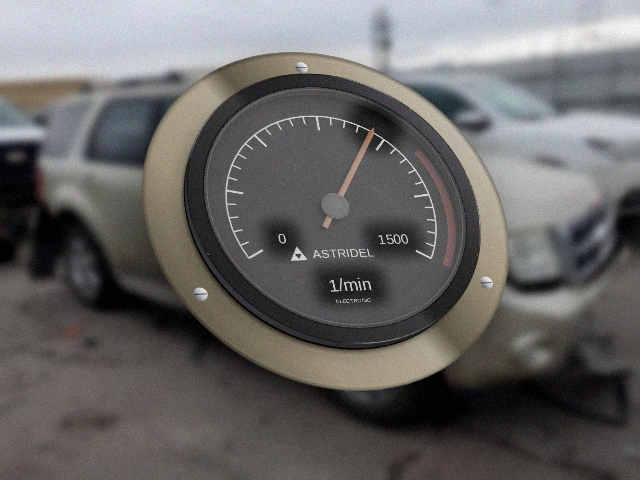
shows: 950 rpm
